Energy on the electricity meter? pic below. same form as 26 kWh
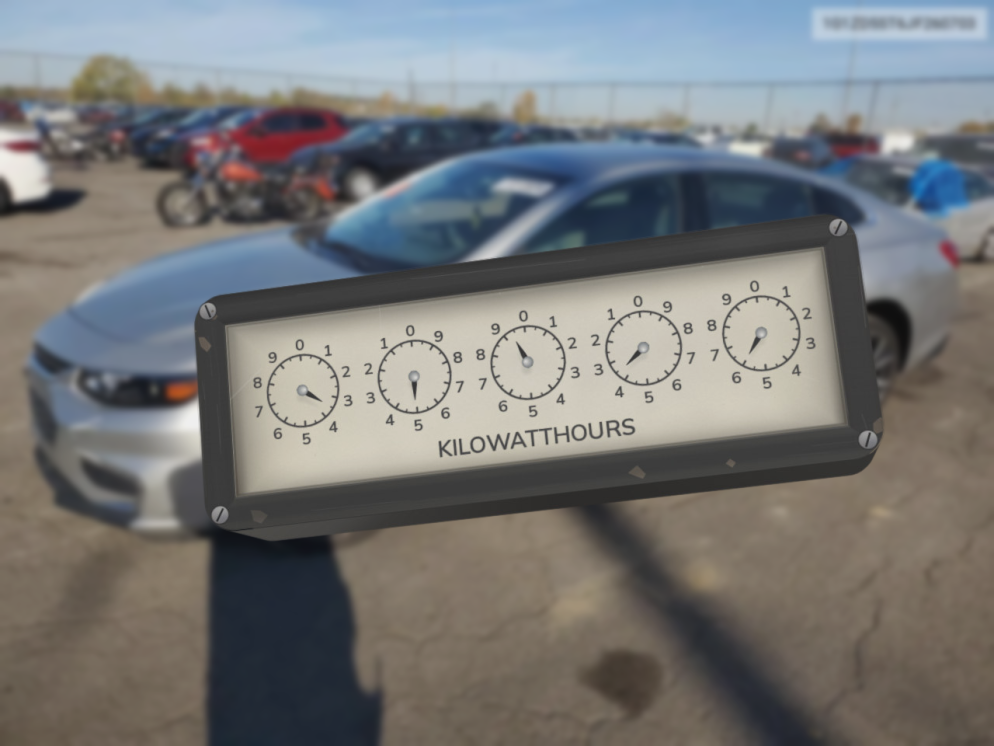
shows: 34936 kWh
